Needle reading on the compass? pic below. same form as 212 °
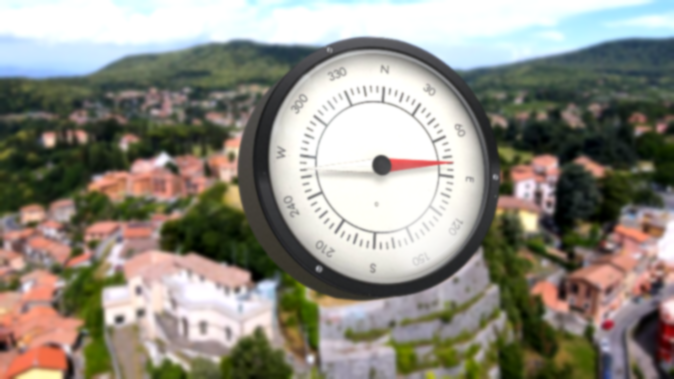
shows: 80 °
